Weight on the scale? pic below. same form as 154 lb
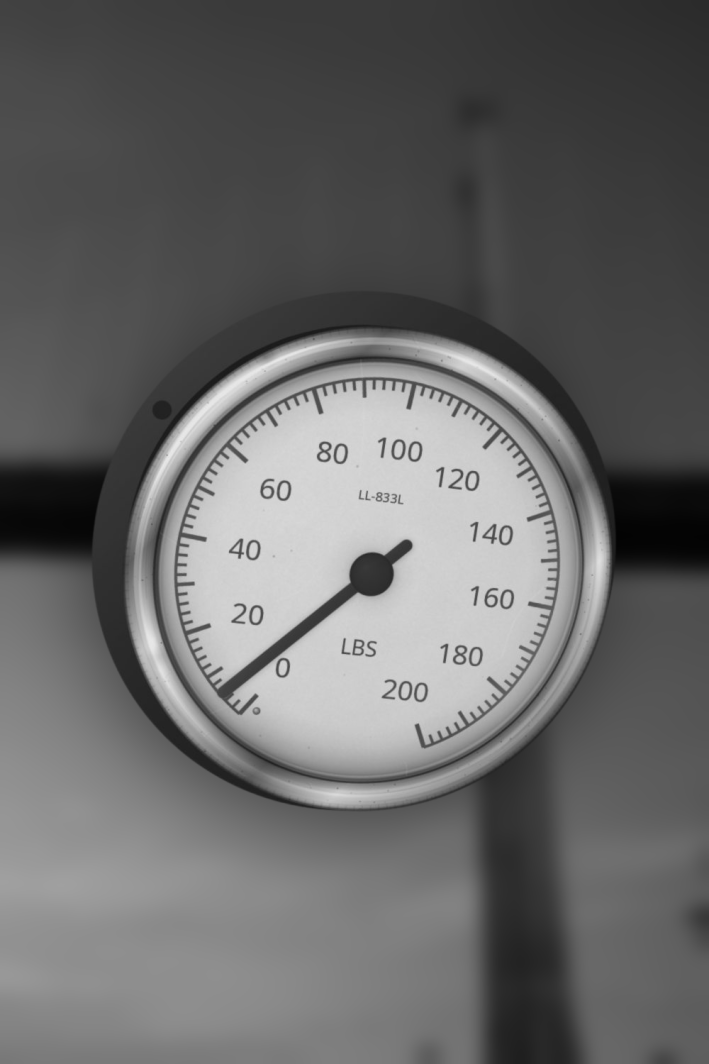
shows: 6 lb
